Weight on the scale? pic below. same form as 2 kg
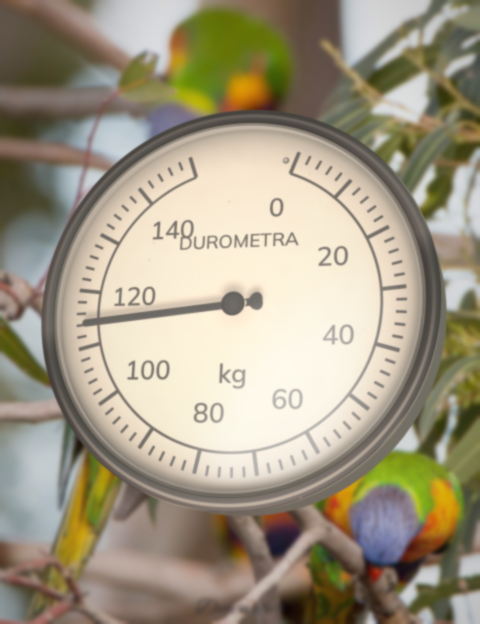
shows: 114 kg
